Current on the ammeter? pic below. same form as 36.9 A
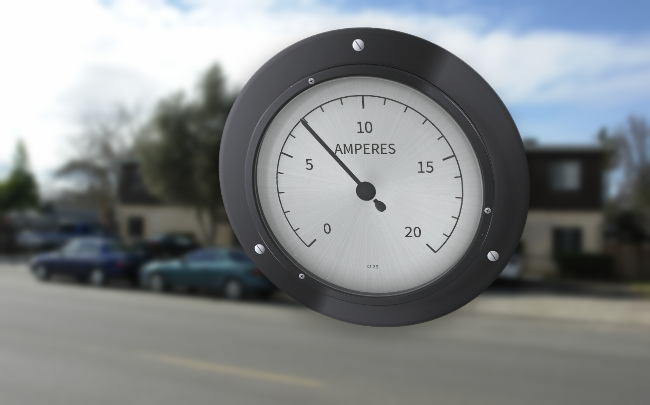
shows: 7 A
